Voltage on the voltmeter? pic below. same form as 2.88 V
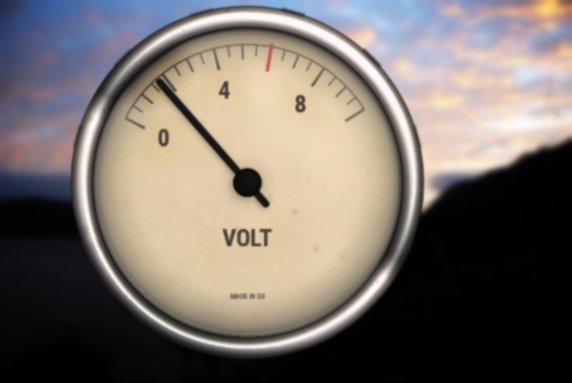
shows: 1.75 V
